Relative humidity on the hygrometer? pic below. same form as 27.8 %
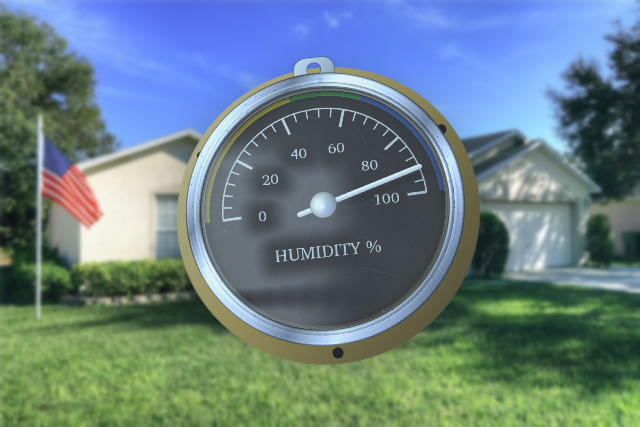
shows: 92 %
